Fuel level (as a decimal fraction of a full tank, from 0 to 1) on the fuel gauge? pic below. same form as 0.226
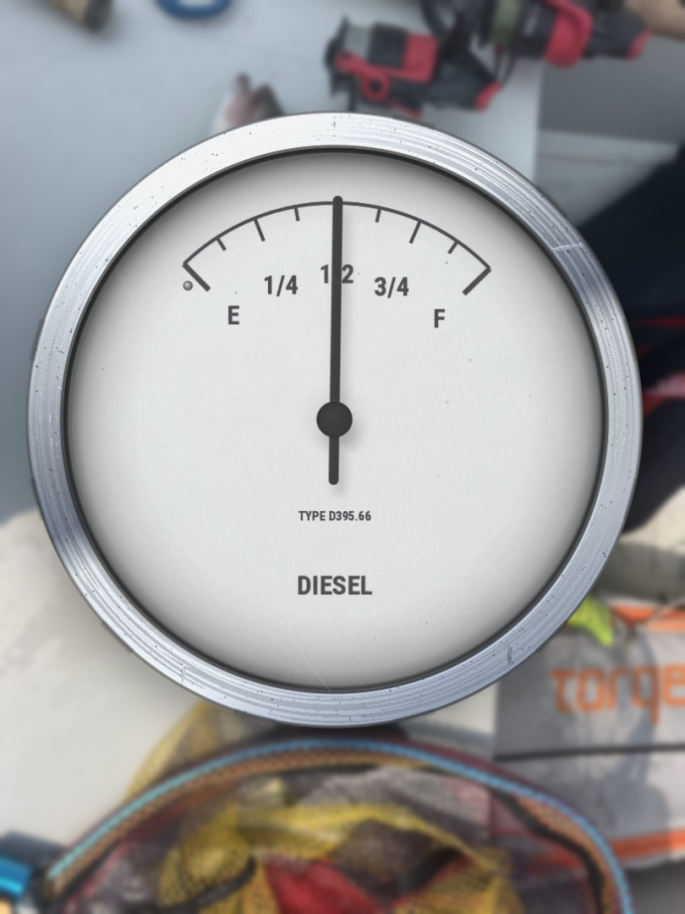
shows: 0.5
